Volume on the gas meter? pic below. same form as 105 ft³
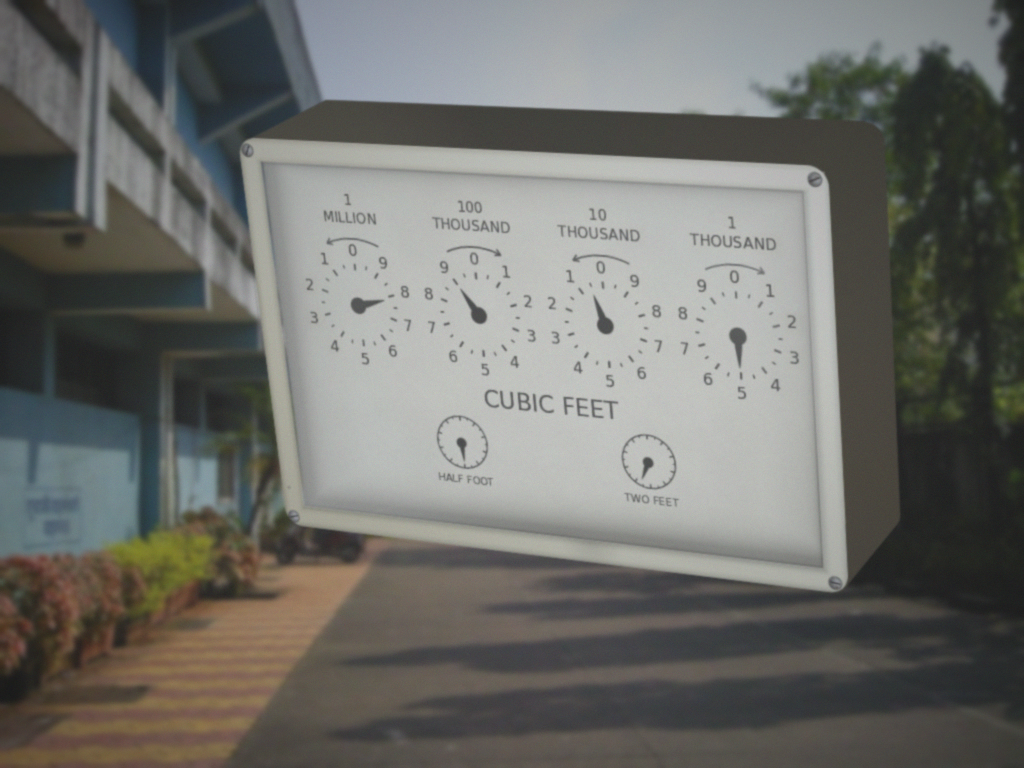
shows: 790500 ft³
